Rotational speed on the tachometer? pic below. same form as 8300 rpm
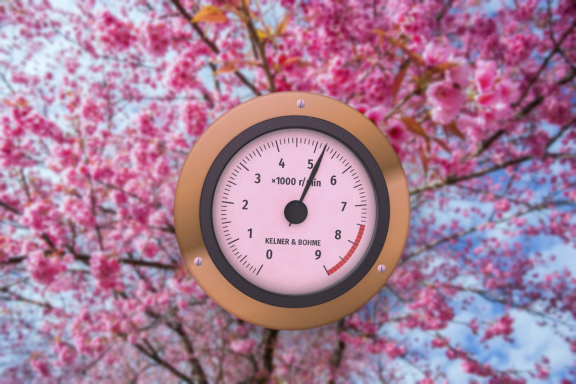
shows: 5200 rpm
